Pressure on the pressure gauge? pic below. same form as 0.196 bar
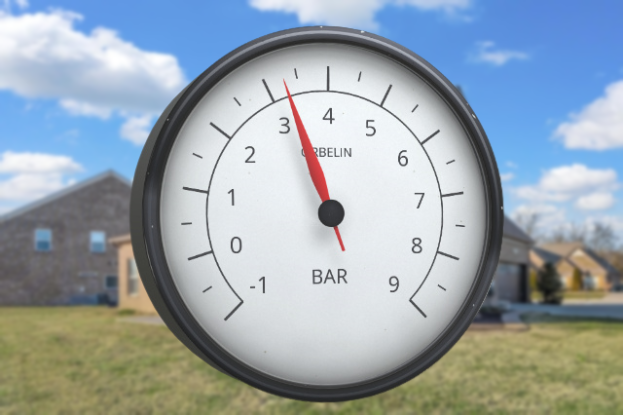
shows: 3.25 bar
